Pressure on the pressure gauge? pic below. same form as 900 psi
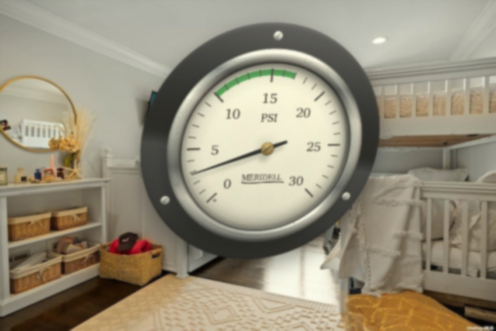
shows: 3 psi
